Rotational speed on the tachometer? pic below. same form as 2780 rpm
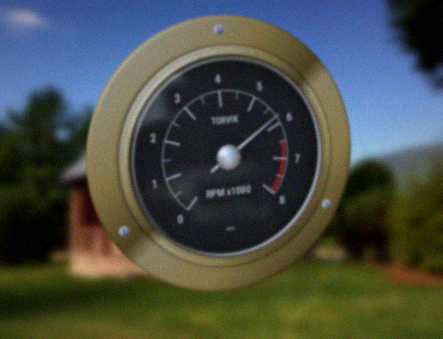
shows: 5750 rpm
